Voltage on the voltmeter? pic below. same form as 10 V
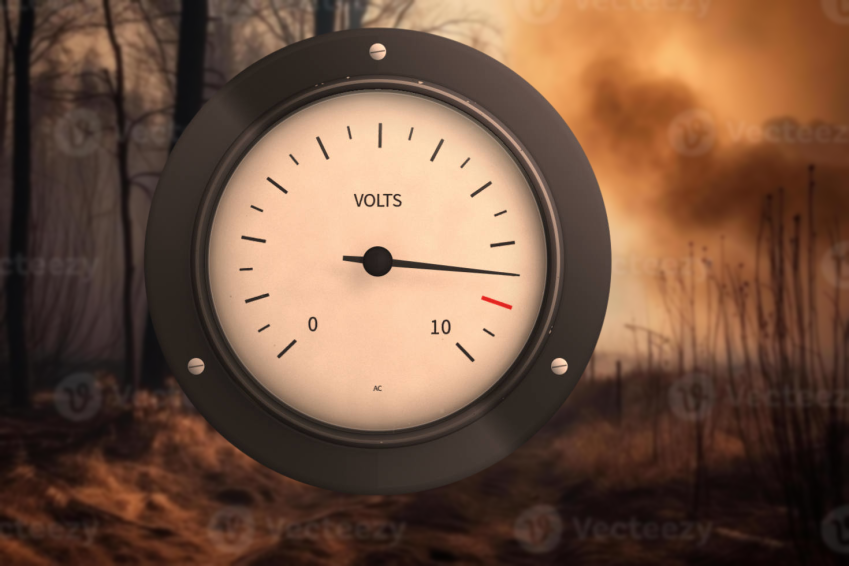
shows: 8.5 V
